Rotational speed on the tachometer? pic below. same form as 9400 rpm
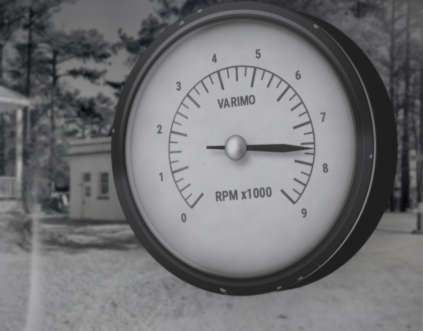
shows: 7625 rpm
